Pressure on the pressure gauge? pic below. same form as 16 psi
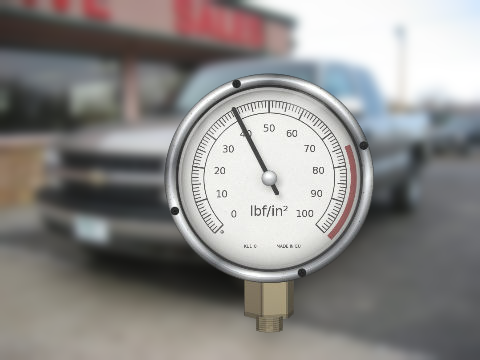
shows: 40 psi
